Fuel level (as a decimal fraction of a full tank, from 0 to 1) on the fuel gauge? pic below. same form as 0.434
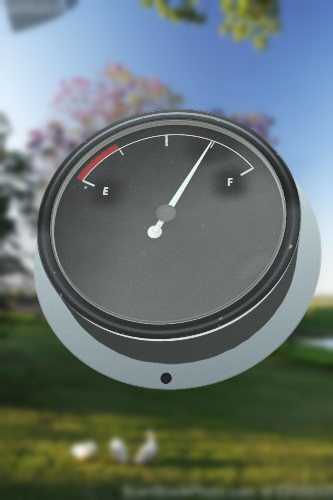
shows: 0.75
